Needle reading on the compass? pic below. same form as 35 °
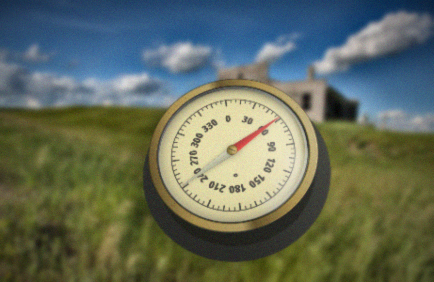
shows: 60 °
